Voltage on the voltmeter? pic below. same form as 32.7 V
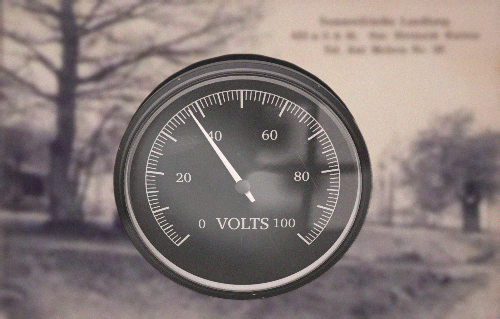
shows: 38 V
